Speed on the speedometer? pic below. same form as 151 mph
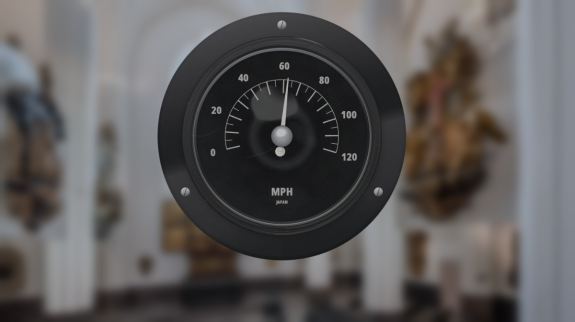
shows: 62.5 mph
